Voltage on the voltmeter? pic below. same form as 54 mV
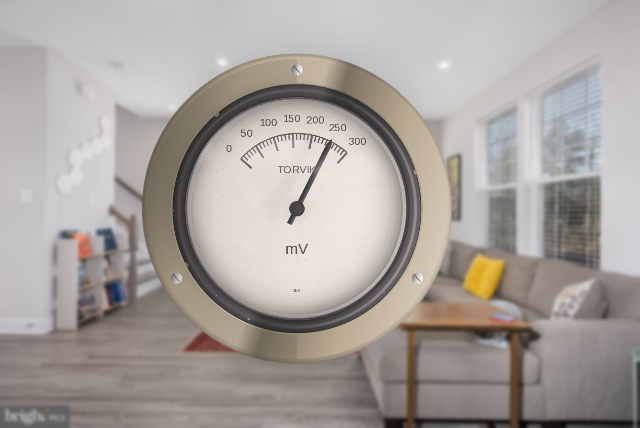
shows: 250 mV
